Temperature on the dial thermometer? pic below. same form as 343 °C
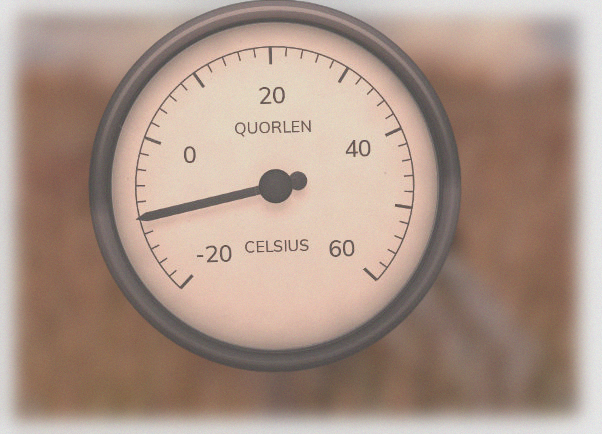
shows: -10 °C
